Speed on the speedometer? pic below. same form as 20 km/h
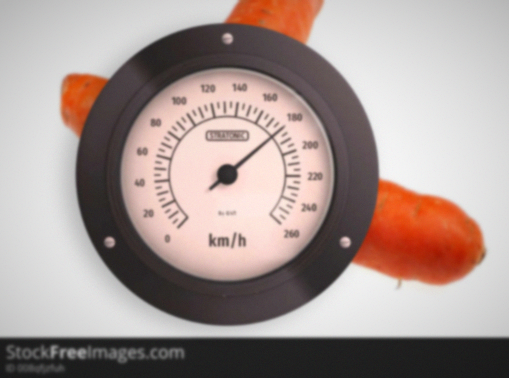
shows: 180 km/h
